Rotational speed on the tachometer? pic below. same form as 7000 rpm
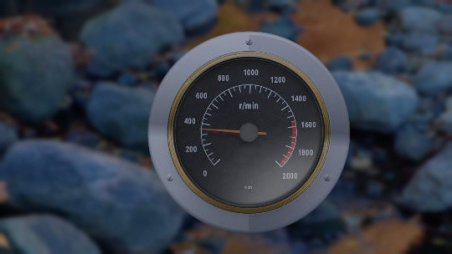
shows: 350 rpm
